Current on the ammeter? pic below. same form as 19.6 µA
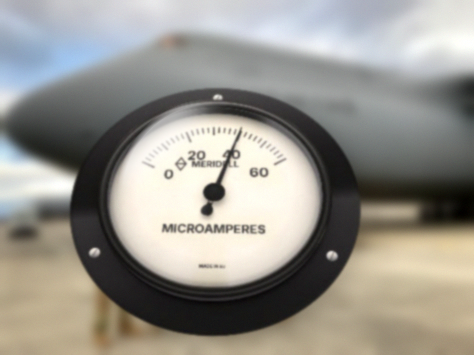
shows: 40 µA
